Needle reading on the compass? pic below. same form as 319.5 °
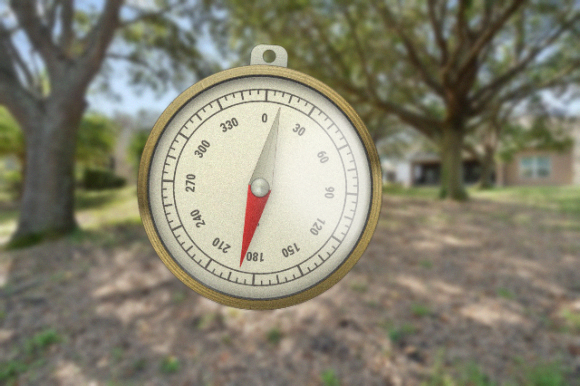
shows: 190 °
